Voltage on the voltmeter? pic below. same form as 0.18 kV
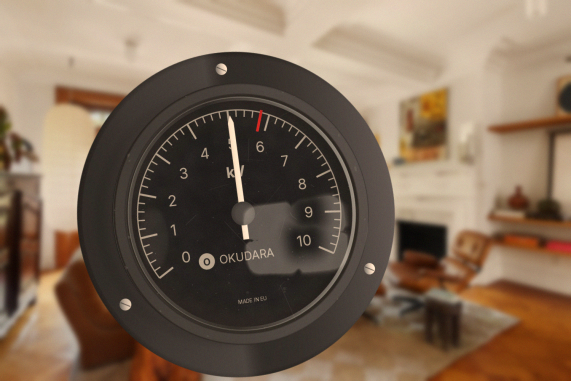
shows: 5 kV
